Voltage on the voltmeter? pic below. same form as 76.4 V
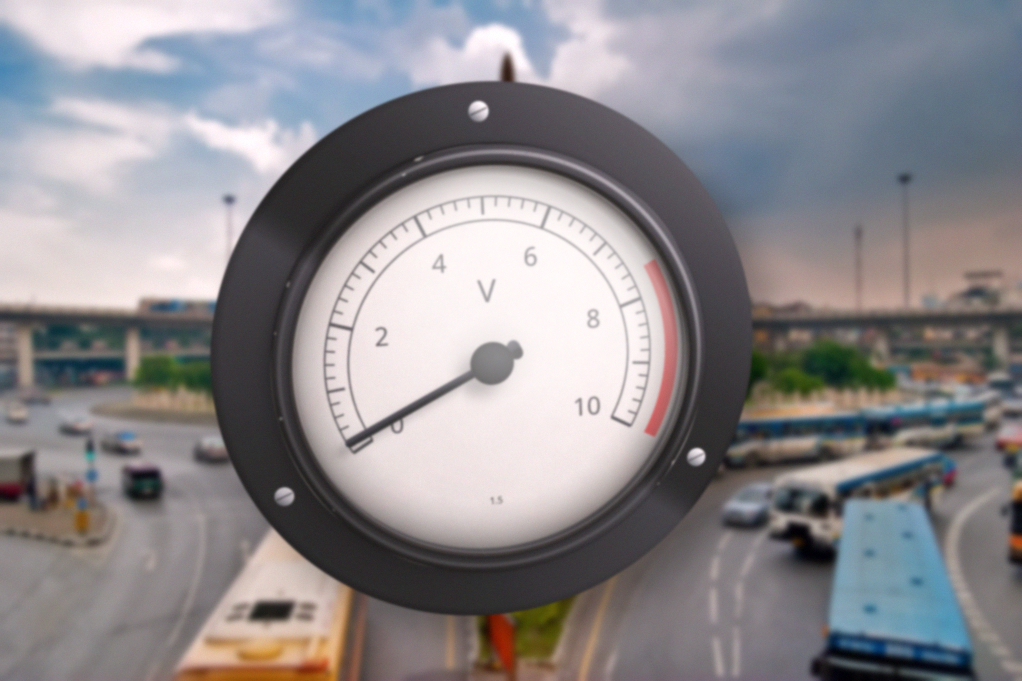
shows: 0.2 V
